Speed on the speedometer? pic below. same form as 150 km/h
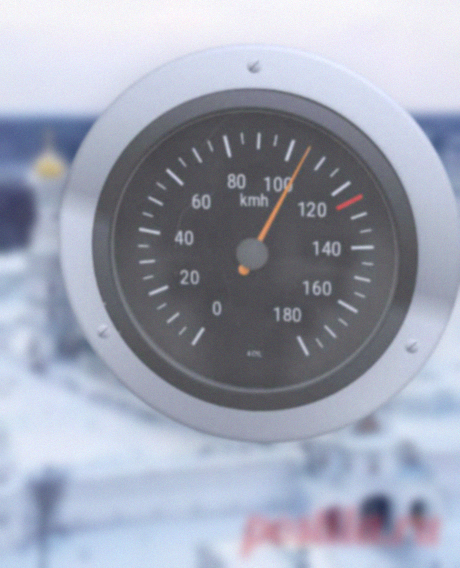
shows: 105 km/h
